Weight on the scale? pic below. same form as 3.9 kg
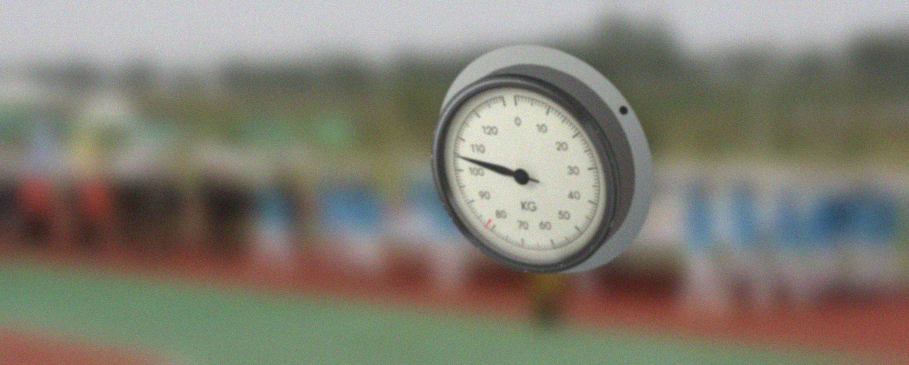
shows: 105 kg
